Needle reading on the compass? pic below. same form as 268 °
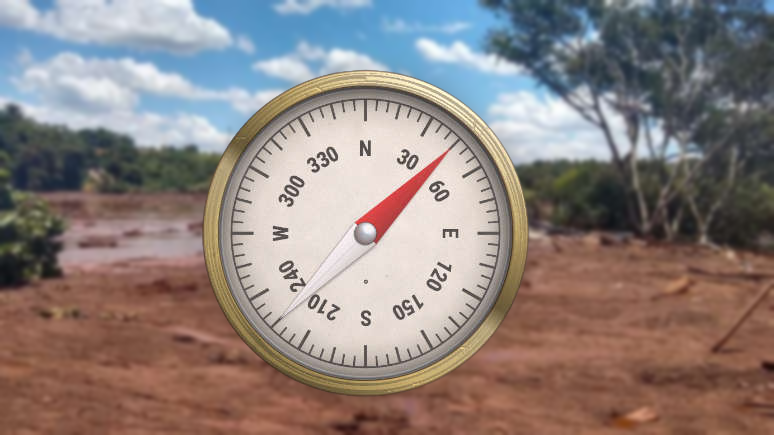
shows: 45 °
